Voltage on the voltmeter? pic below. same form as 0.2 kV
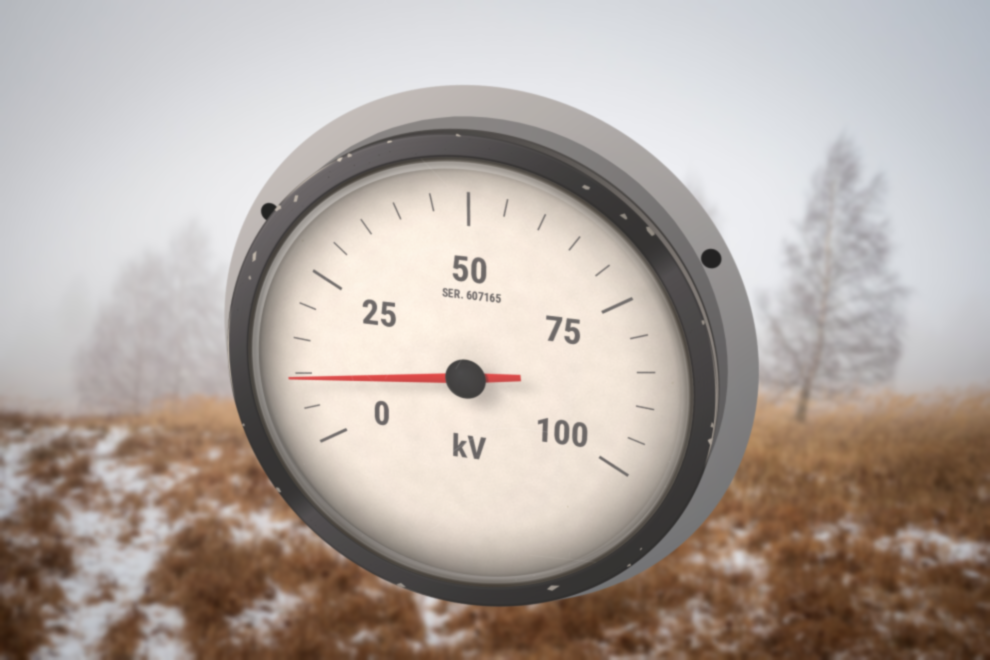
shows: 10 kV
